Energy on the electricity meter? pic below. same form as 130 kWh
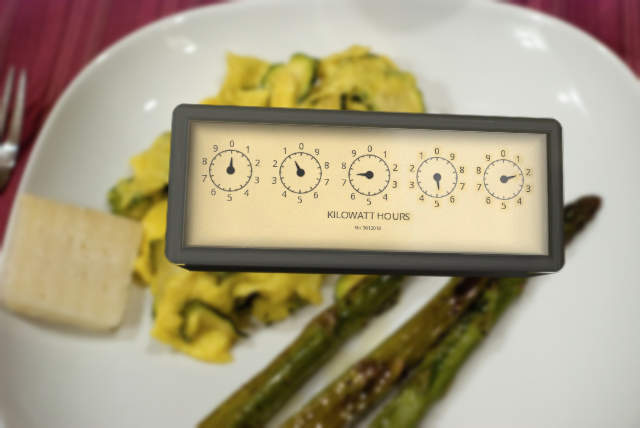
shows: 752 kWh
